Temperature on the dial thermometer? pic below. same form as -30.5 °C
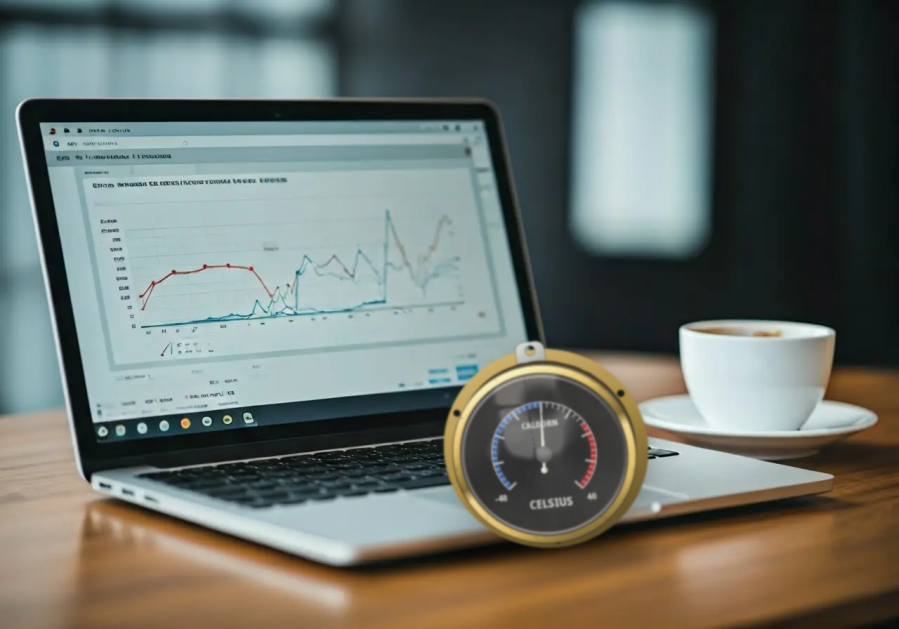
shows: 0 °C
